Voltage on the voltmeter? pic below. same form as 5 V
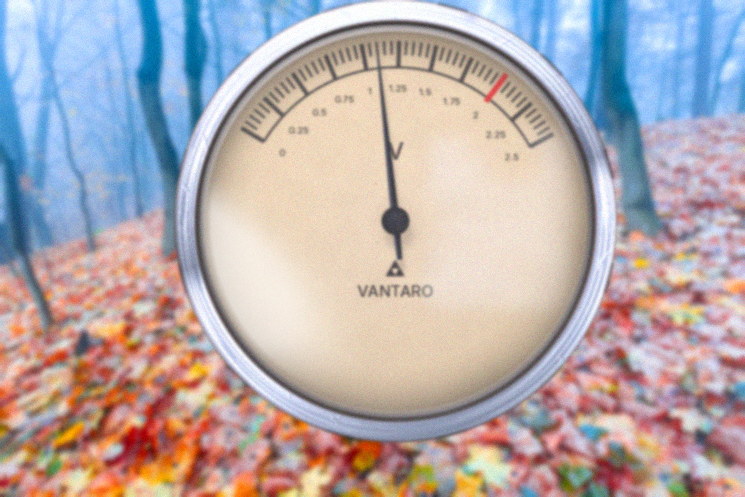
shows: 1.1 V
